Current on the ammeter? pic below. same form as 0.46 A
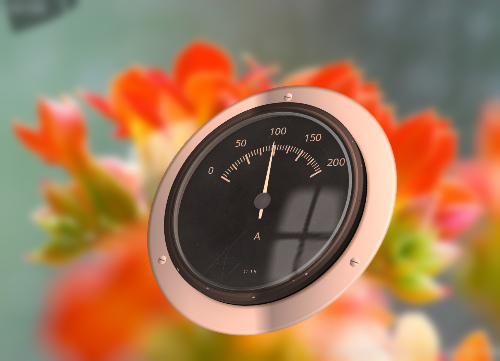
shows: 100 A
